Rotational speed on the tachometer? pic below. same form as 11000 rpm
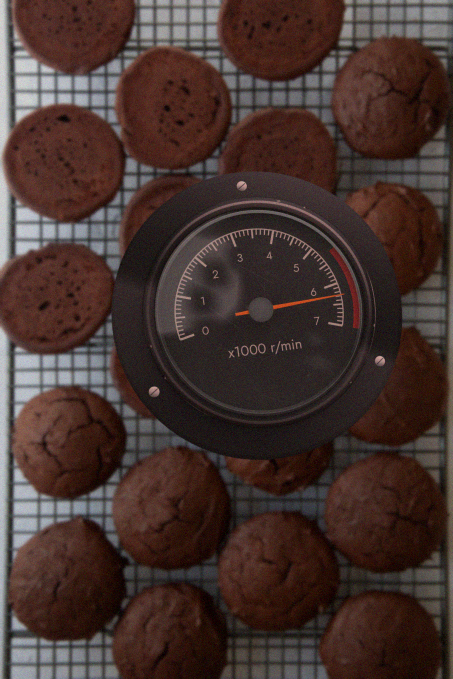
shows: 6300 rpm
